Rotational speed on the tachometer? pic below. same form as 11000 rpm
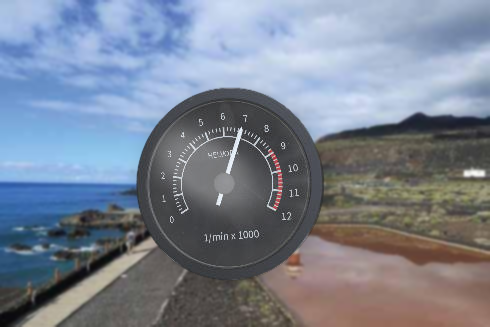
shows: 7000 rpm
